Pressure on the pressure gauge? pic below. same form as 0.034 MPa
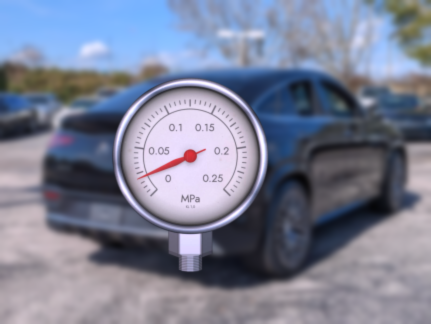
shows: 0.02 MPa
